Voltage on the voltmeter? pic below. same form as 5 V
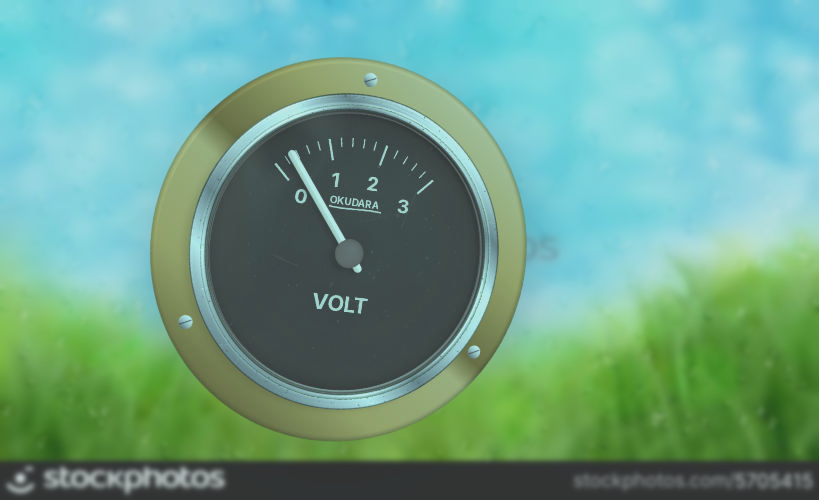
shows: 0.3 V
